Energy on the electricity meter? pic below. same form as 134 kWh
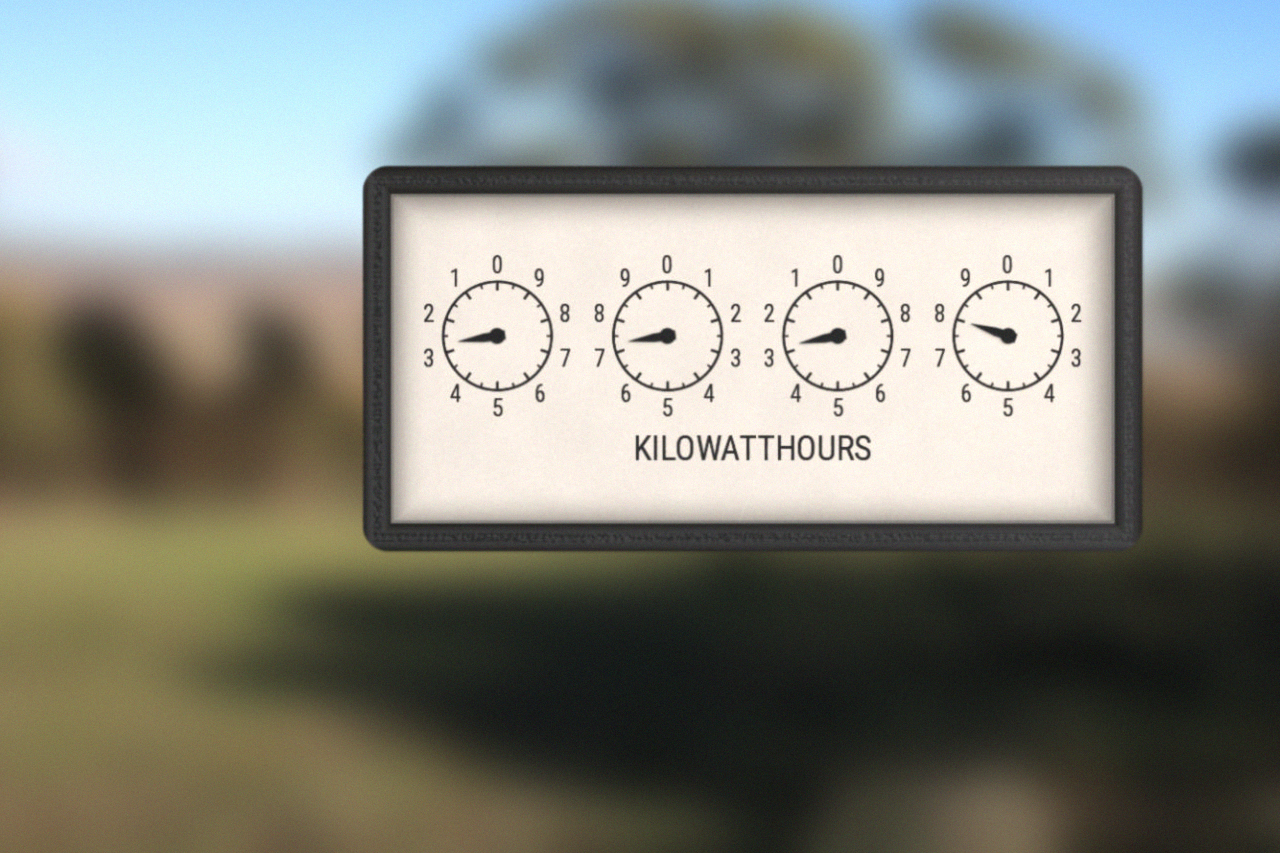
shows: 2728 kWh
